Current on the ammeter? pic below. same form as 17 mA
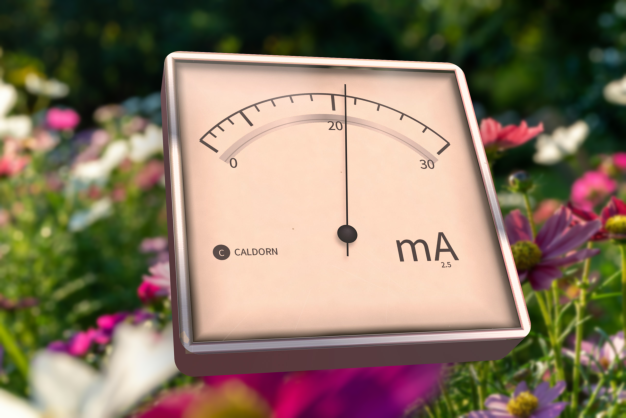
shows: 21 mA
